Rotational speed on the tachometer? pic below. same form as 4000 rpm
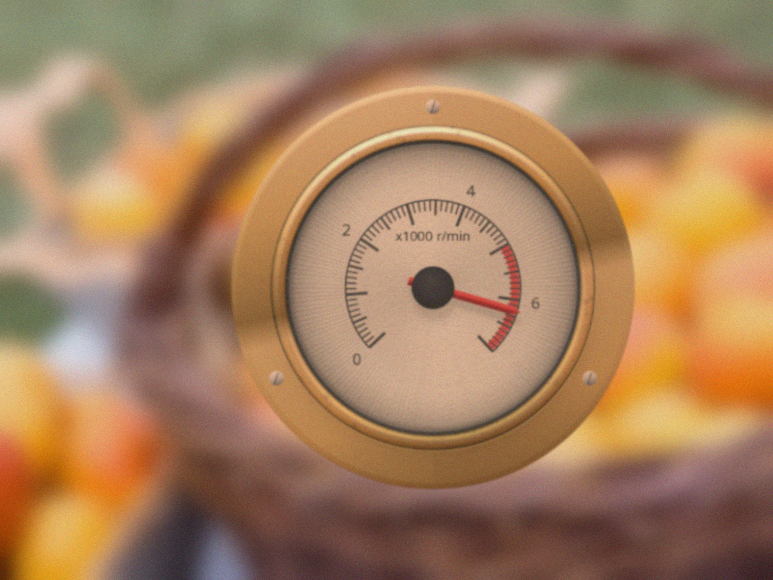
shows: 6200 rpm
